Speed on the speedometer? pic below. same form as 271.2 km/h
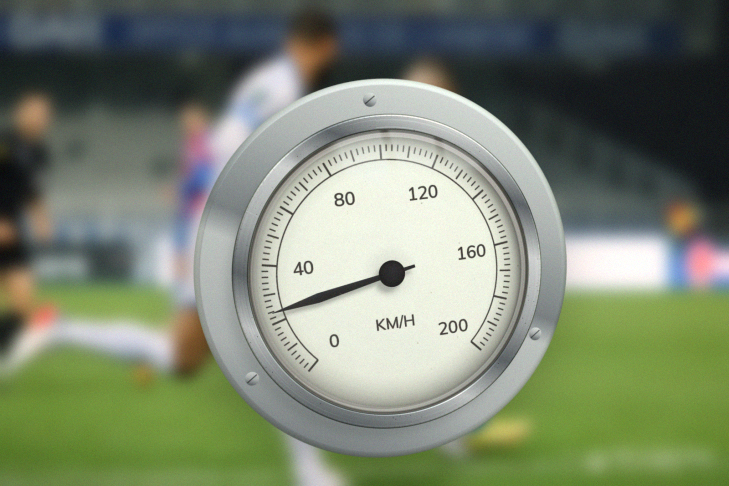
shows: 24 km/h
